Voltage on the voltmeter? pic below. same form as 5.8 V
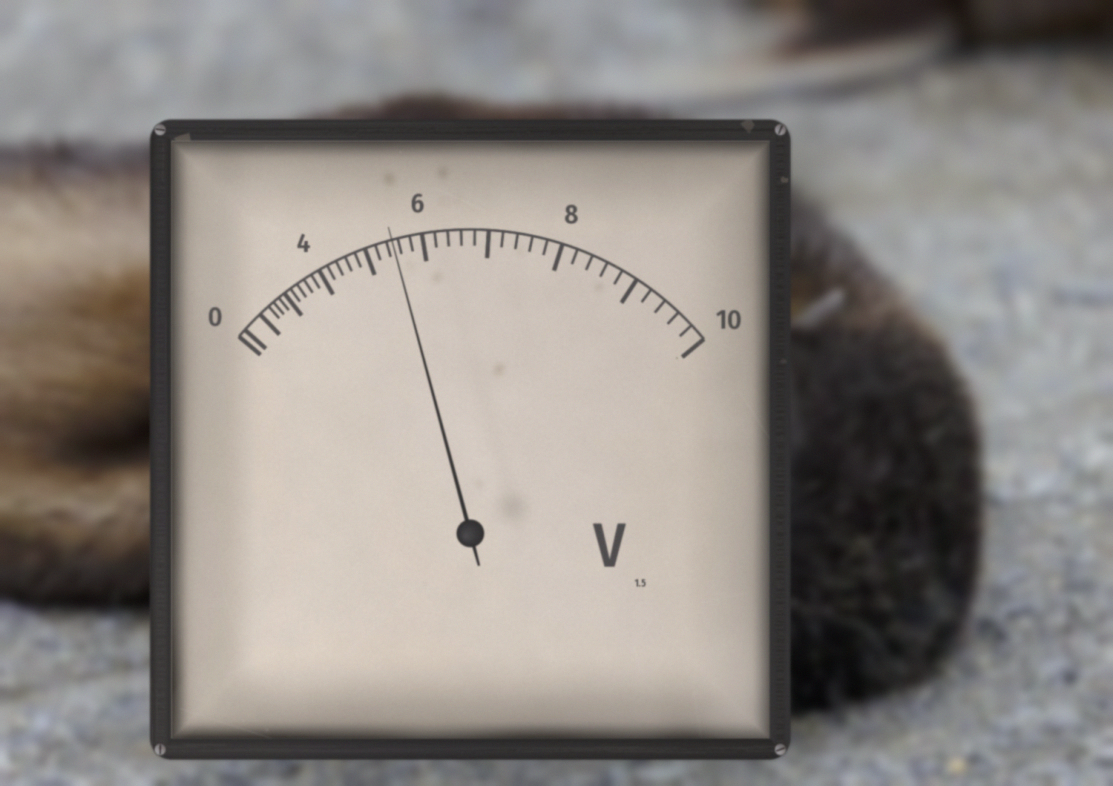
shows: 5.5 V
